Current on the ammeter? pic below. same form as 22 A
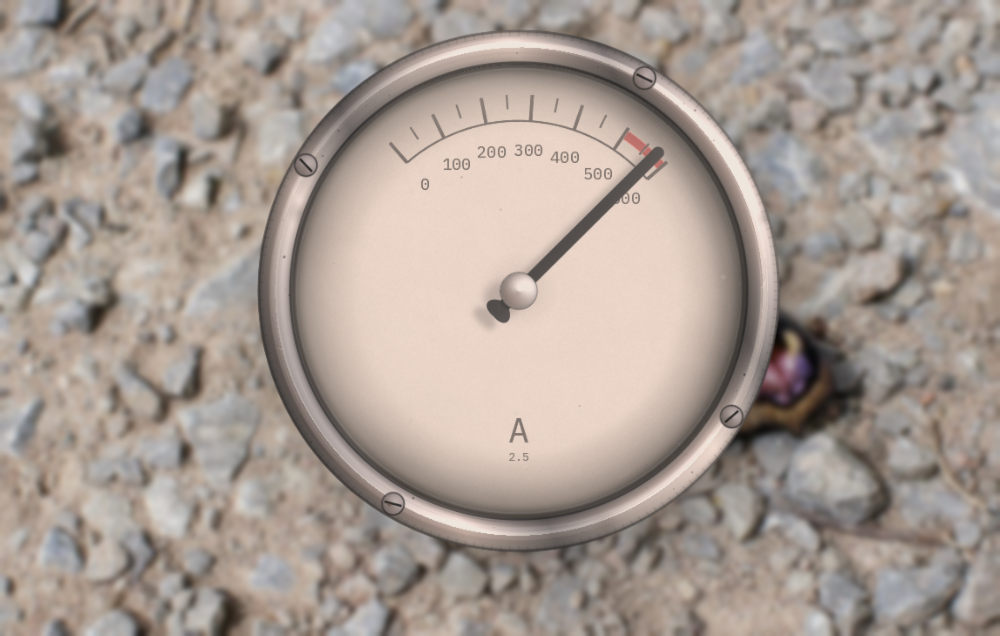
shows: 575 A
